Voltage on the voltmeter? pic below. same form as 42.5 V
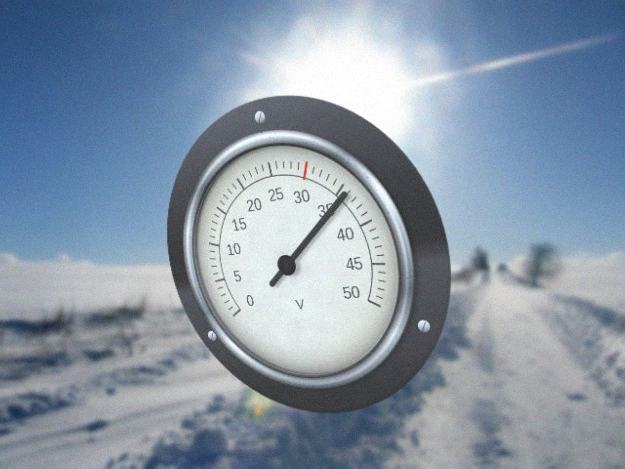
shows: 36 V
